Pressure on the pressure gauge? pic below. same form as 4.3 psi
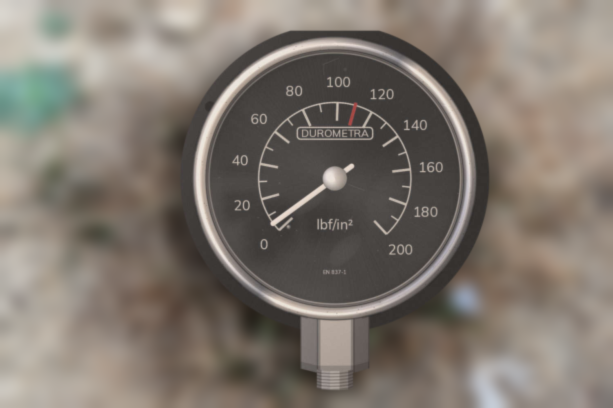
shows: 5 psi
